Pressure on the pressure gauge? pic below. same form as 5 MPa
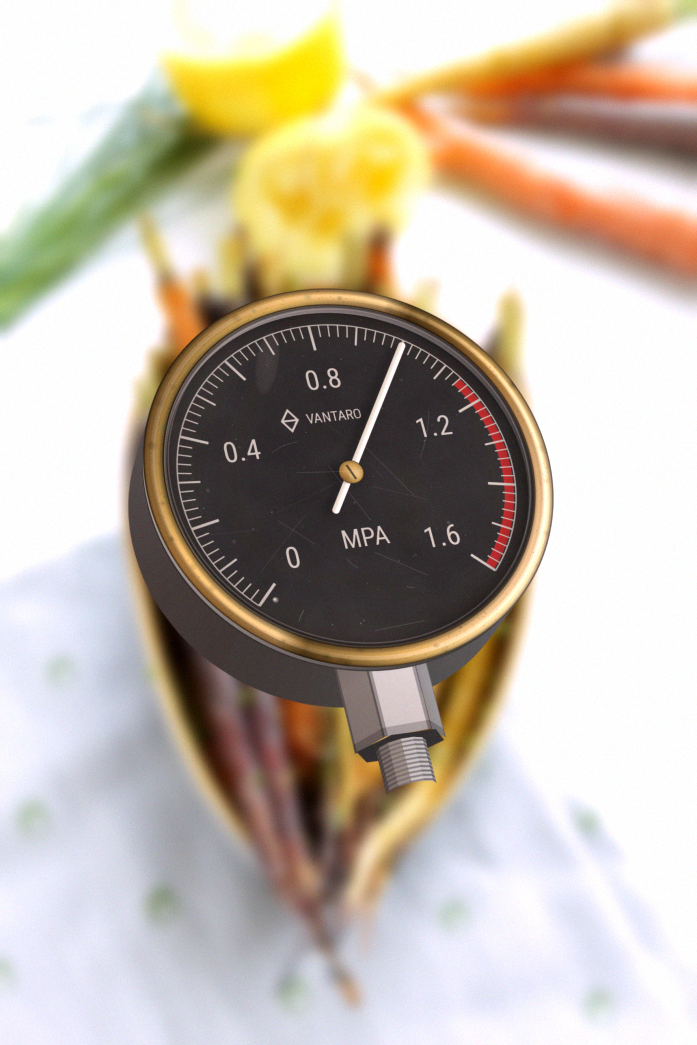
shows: 1 MPa
